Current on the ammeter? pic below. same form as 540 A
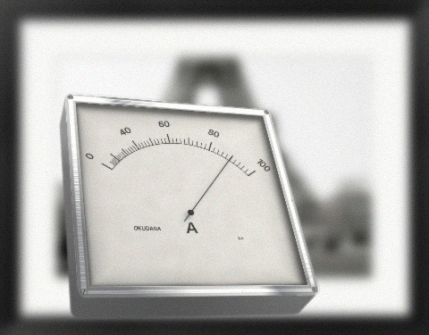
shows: 90 A
